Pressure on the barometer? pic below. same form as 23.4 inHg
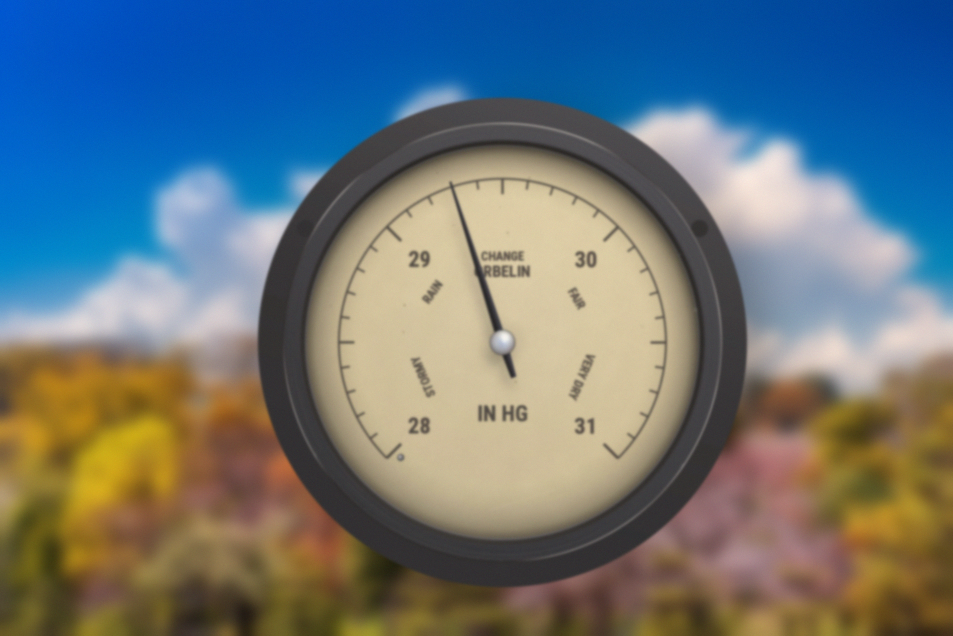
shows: 29.3 inHg
